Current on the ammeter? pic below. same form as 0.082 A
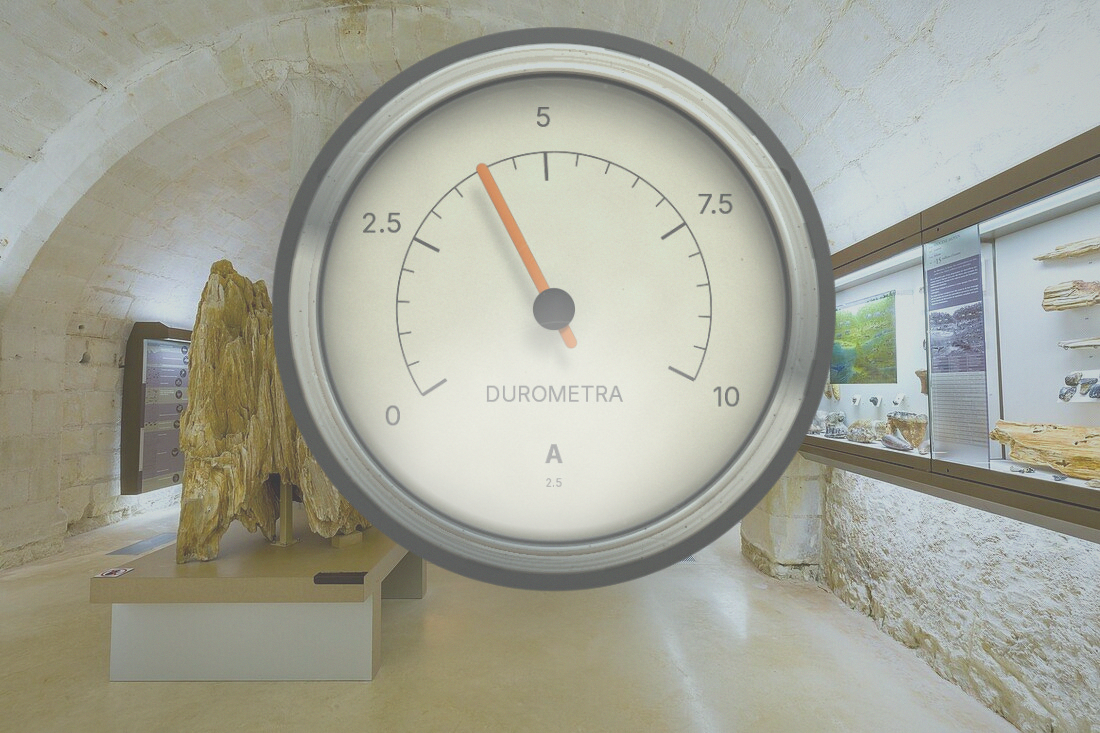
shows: 4 A
